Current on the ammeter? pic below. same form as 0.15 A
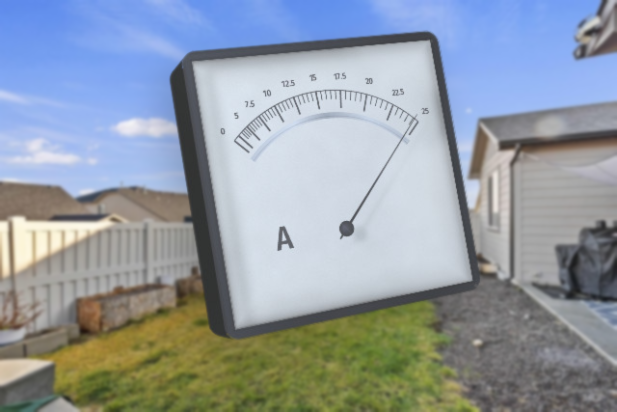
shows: 24.5 A
